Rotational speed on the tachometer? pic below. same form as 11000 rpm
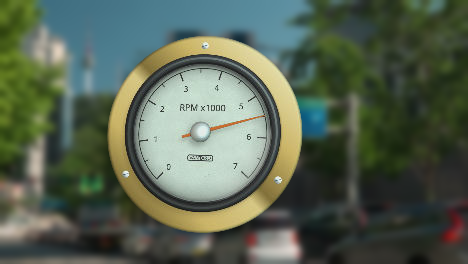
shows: 5500 rpm
